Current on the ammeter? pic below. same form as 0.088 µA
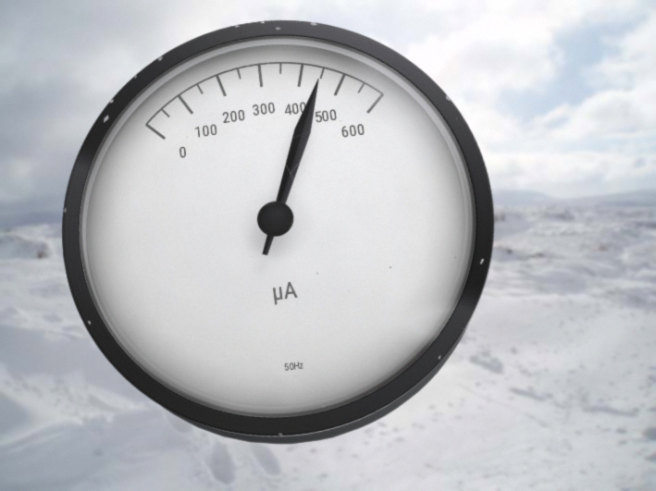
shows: 450 µA
